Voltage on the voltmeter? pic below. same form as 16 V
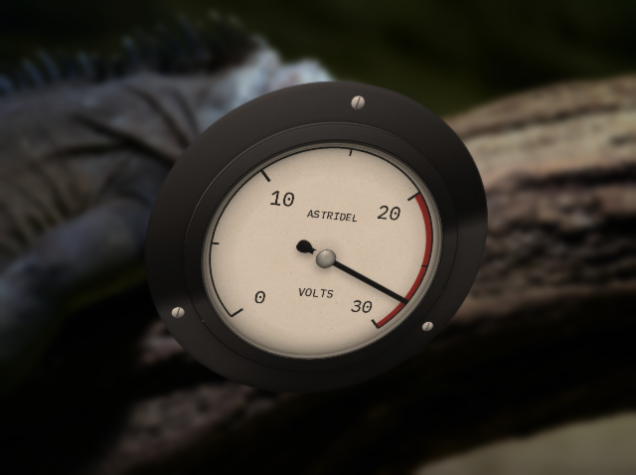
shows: 27.5 V
